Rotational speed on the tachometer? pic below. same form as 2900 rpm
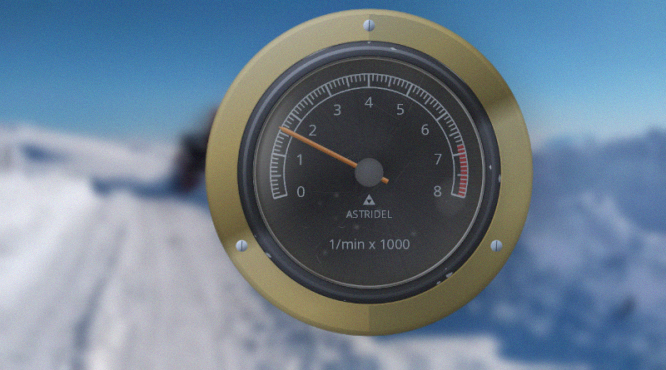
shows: 1600 rpm
